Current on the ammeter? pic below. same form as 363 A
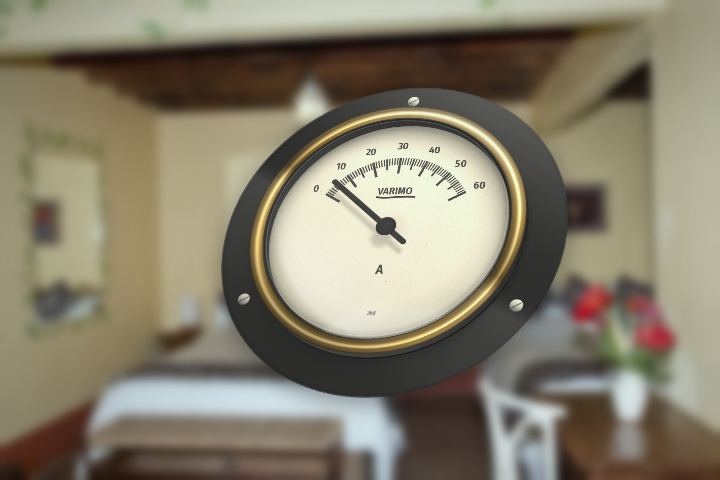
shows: 5 A
